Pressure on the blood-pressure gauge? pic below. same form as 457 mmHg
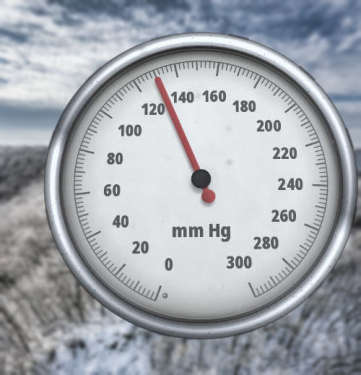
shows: 130 mmHg
